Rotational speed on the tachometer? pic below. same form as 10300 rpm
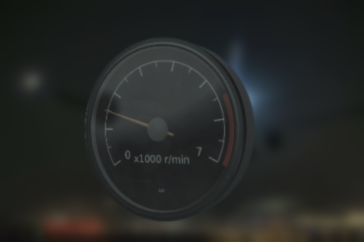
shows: 1500 rpm
